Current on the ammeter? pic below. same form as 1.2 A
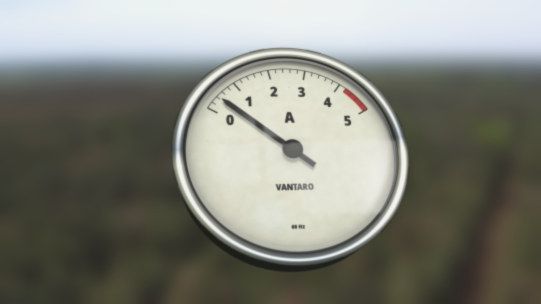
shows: 0.4 A
